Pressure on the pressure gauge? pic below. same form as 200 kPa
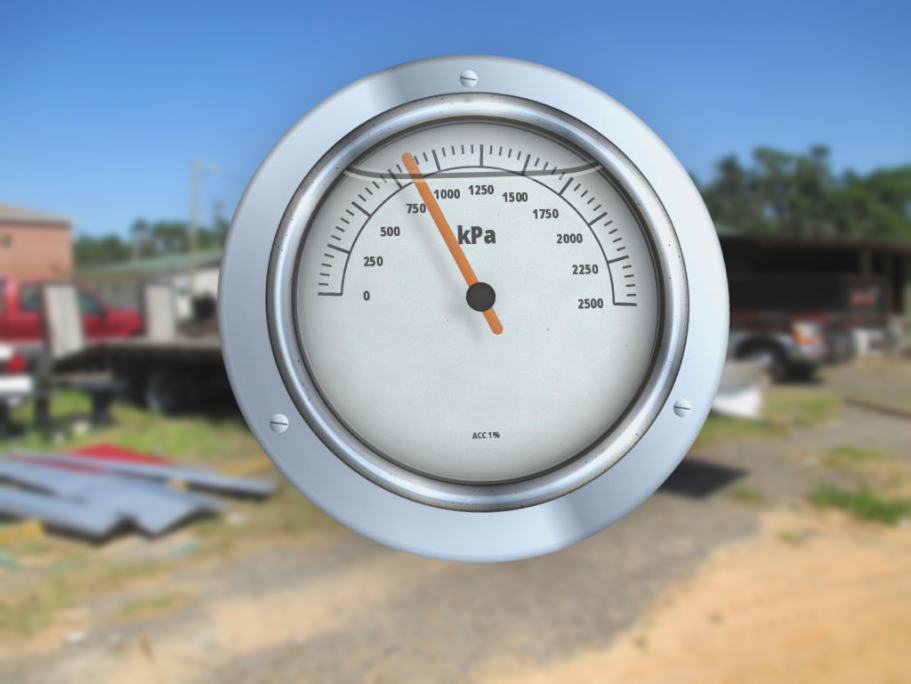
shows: 850 kPa
